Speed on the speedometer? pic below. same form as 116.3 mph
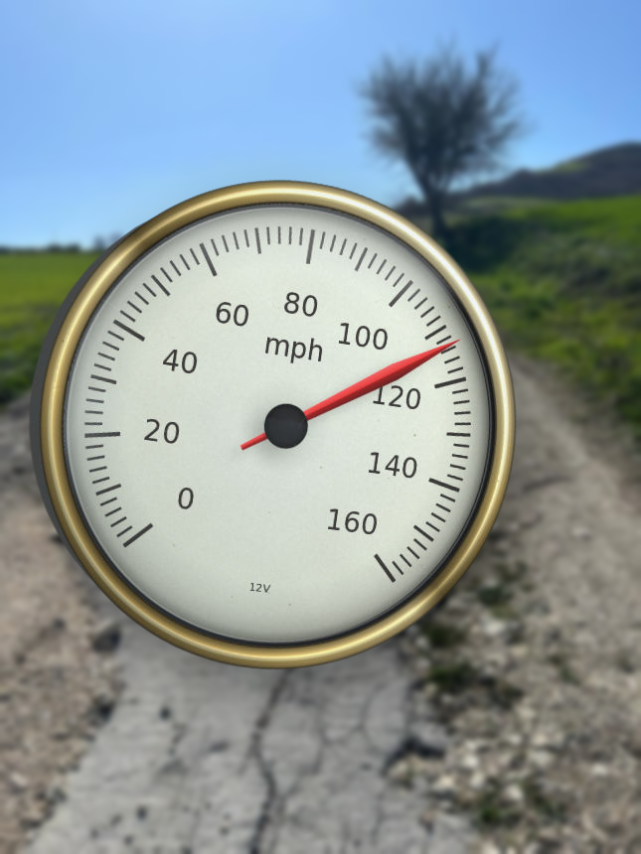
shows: 113 mph
